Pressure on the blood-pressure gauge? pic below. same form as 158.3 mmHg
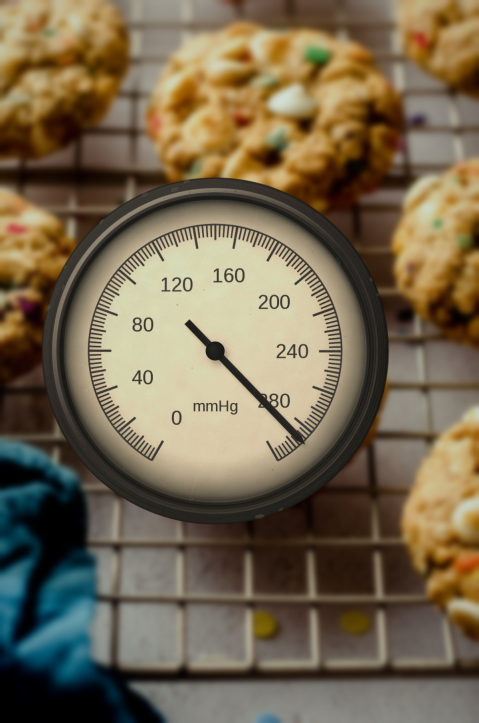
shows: 286 mmHg
